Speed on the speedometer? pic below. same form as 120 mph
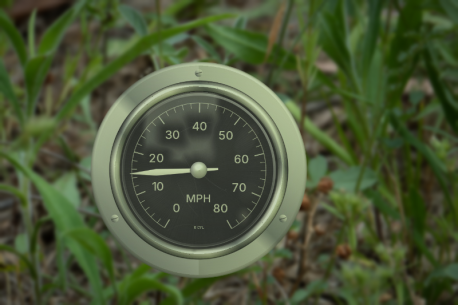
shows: 15 mph
